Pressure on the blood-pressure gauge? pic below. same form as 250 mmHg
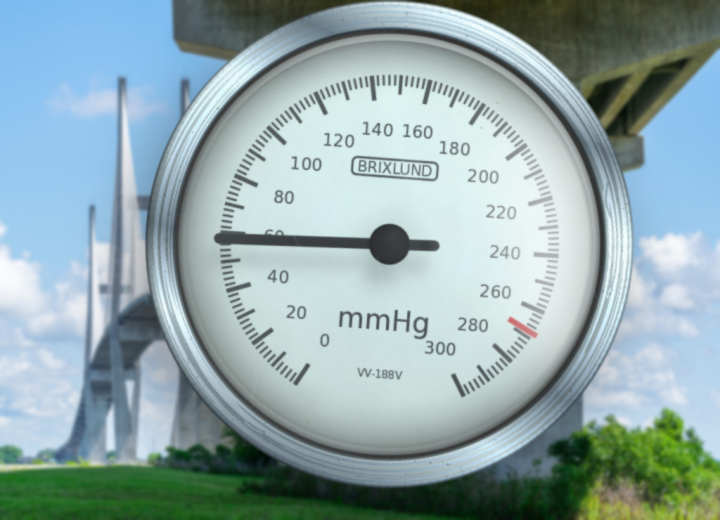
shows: 58 mmHg
